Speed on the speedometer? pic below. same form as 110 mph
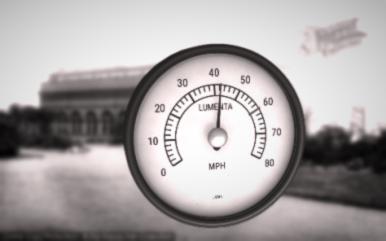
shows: 42 mph
